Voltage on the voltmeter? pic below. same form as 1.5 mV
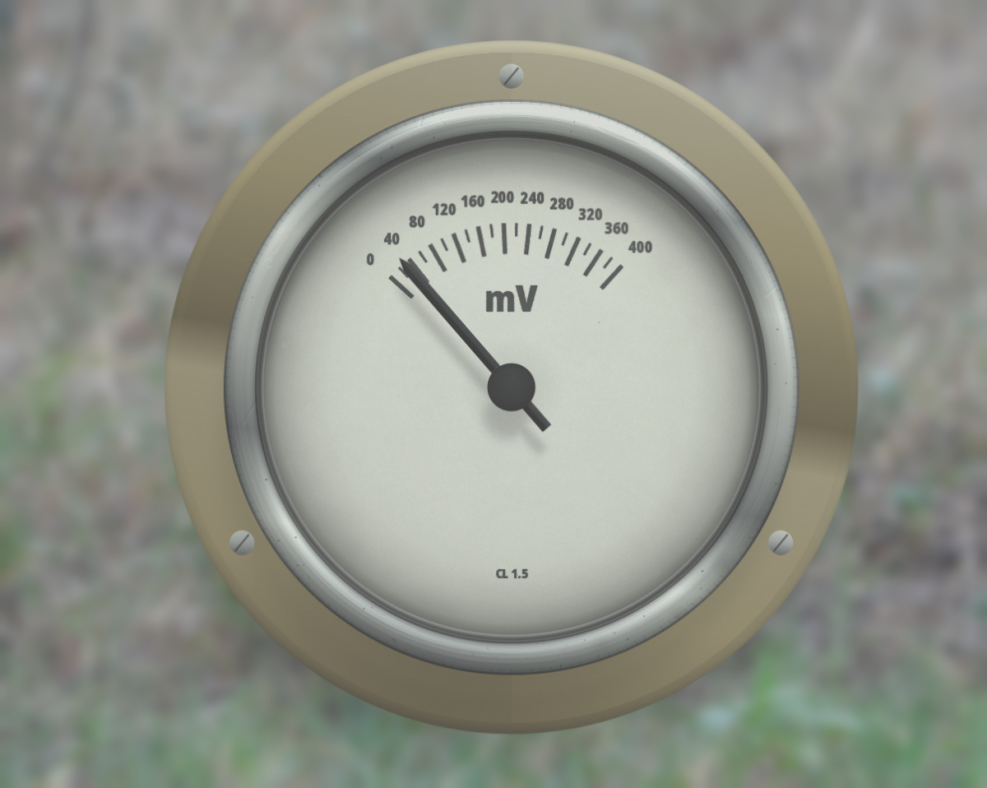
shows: 30 mV
